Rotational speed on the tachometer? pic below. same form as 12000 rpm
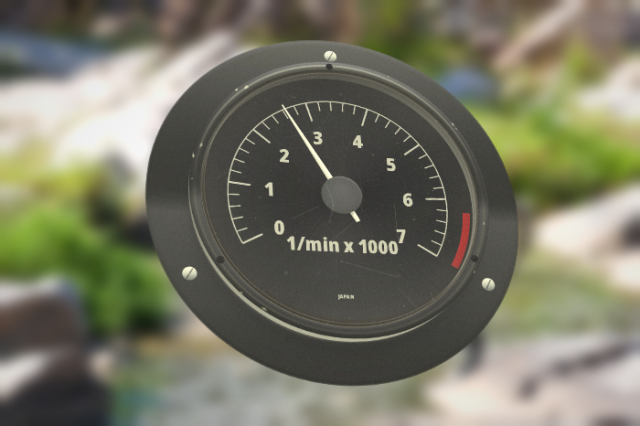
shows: 2600 rpm
